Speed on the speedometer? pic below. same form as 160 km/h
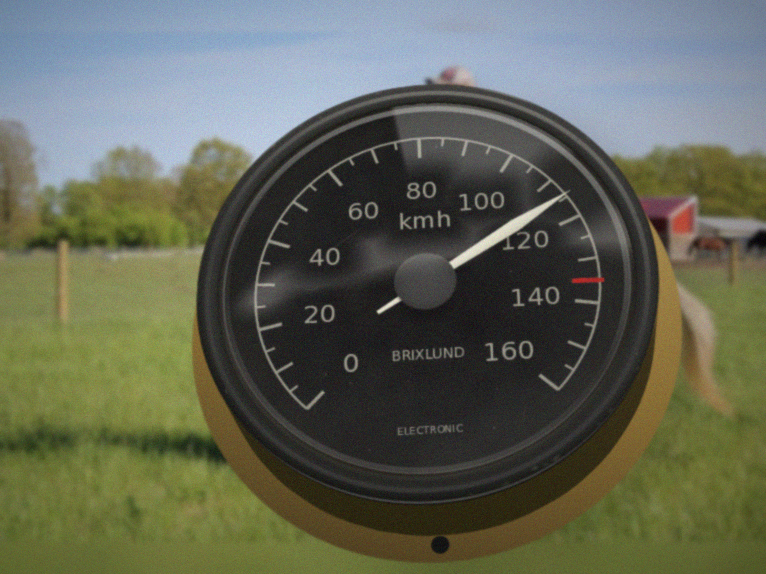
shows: 115 km/h
